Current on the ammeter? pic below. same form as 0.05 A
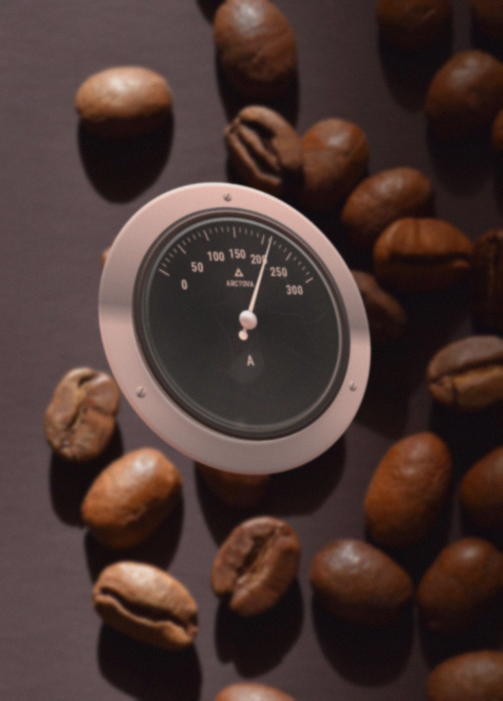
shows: 210 A
